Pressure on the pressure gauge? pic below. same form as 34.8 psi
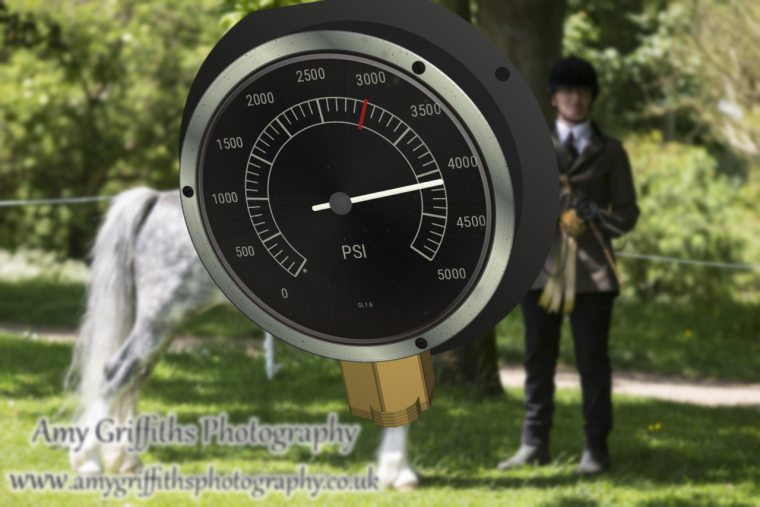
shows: 4100 psi
